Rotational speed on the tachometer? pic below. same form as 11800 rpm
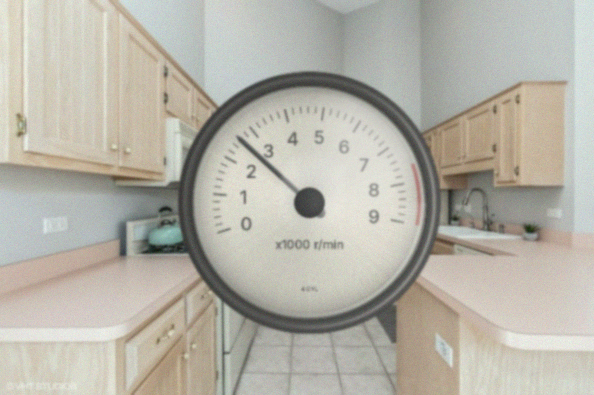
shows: 2600 rpm
